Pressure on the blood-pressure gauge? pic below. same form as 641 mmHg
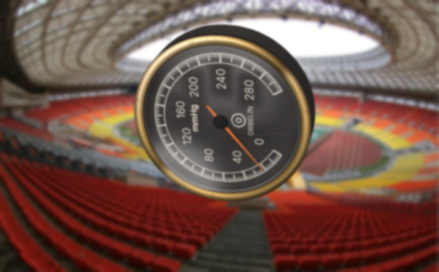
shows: 20 mmHg
